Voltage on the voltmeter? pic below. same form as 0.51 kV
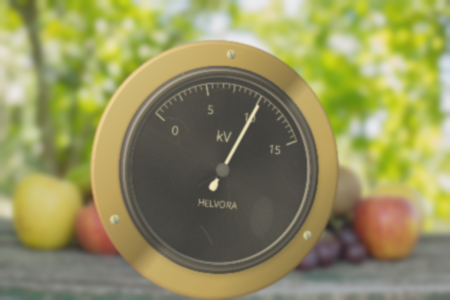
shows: 10 kV
